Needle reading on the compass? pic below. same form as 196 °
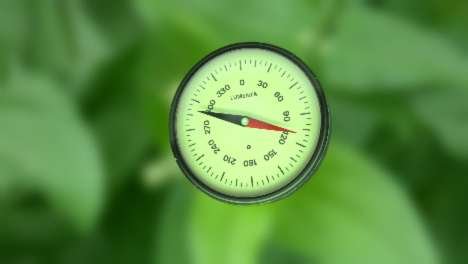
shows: 110 °
